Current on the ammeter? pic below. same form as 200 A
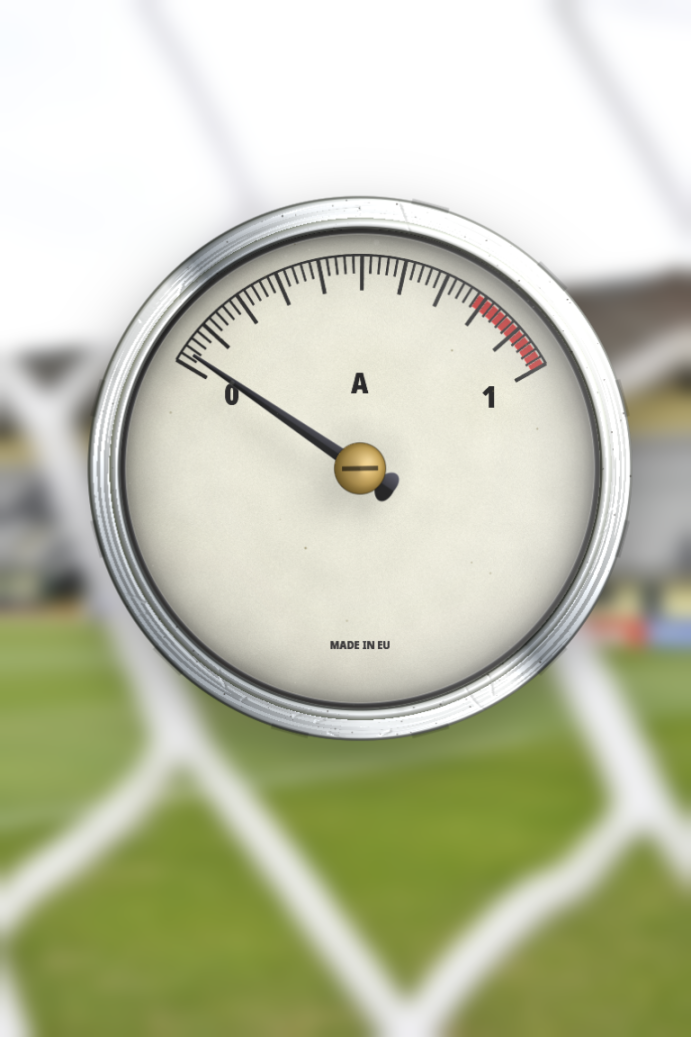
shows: 0.03 A
